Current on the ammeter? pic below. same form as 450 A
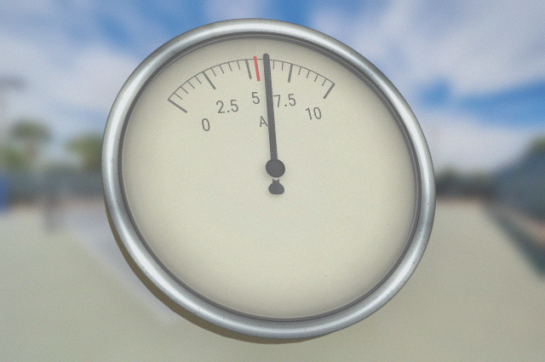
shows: 6 A
